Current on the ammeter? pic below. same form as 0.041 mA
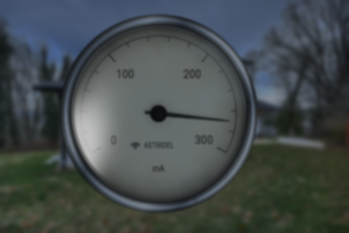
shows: 270 mA
